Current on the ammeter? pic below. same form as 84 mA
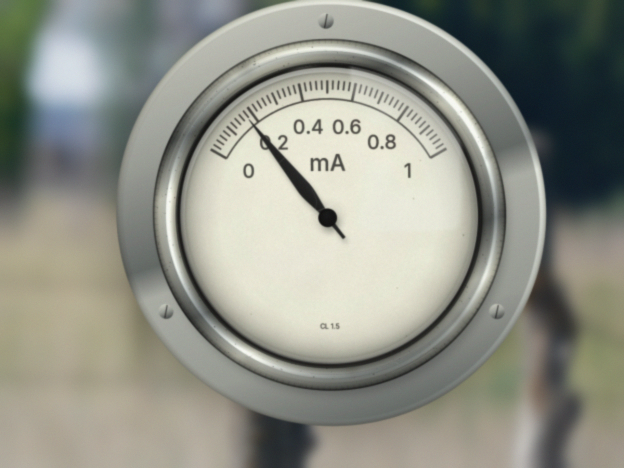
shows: 0.18 mA
